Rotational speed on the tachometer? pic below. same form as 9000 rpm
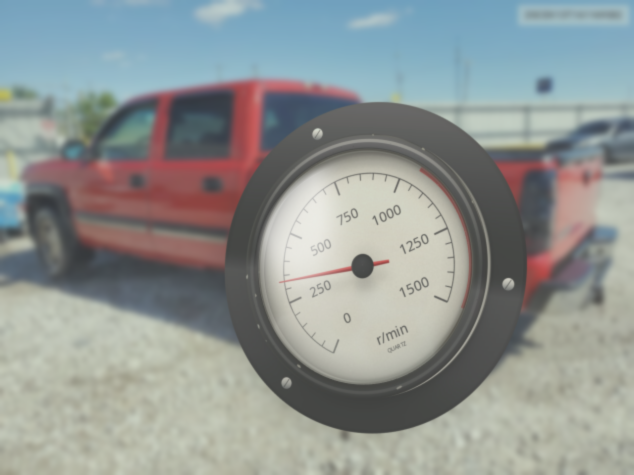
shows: 325 rpm
